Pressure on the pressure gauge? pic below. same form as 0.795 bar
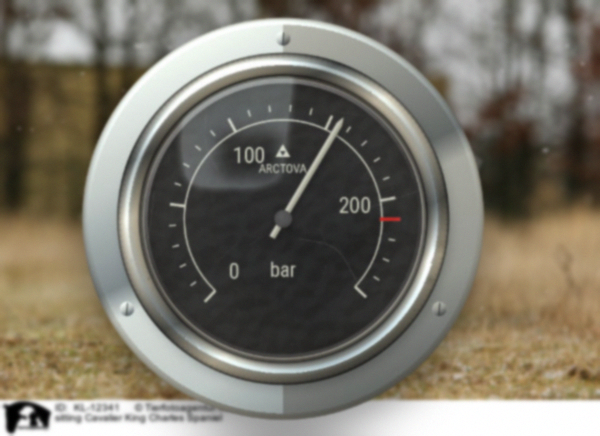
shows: 155 bar
